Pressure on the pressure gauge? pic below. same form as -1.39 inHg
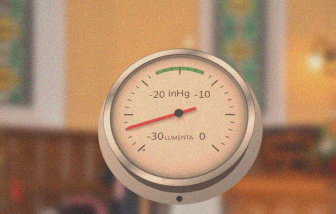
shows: -27 inHg
